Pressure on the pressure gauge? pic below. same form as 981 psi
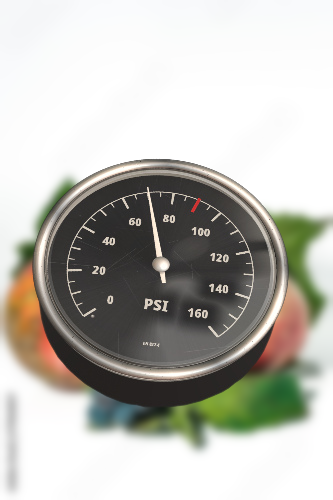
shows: 70 psi
